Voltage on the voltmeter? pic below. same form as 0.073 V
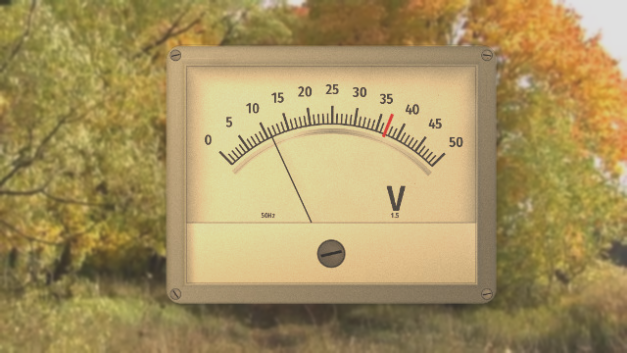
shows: 11 V
